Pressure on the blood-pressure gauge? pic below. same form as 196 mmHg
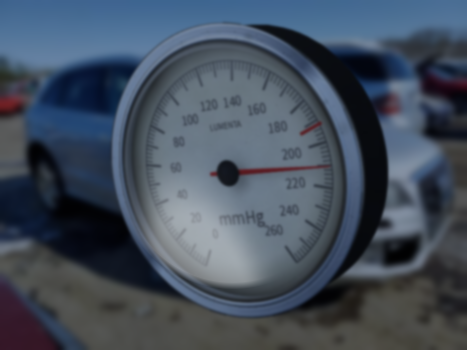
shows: 210 mmHg
